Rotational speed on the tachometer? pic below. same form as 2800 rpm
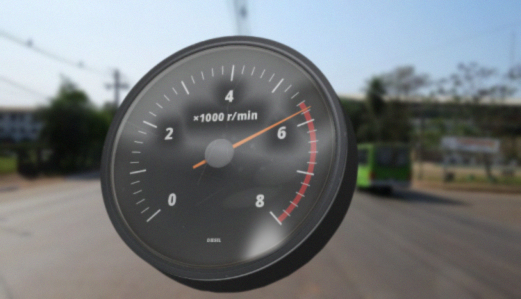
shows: 5800 rpm
